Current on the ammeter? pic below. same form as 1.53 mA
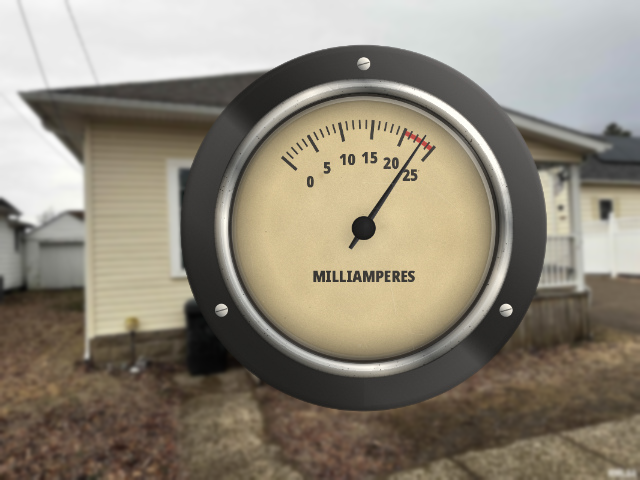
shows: 23 mA
